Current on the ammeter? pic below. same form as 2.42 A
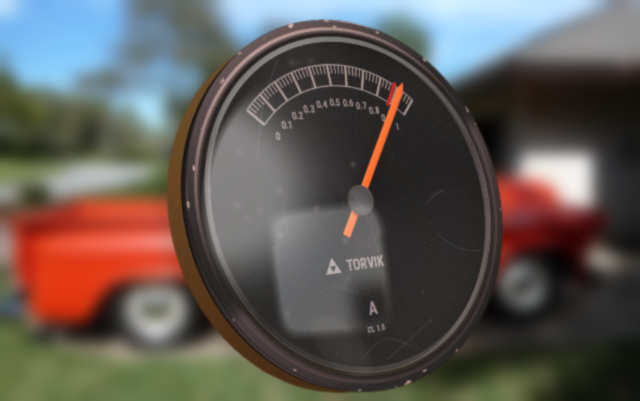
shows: 0.9 A
